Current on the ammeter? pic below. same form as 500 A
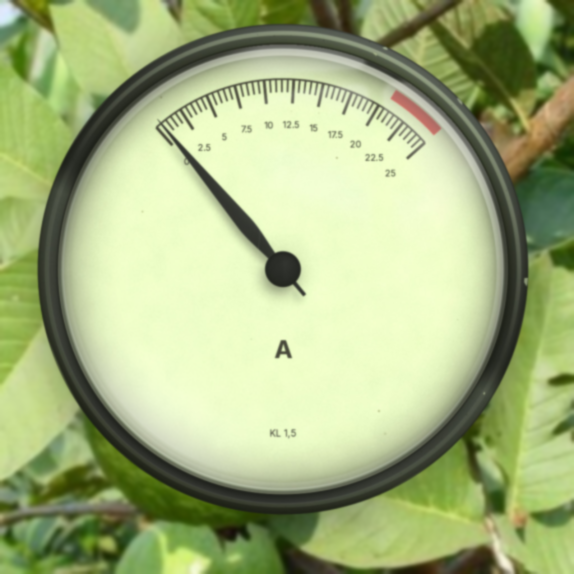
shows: 0.5 A
